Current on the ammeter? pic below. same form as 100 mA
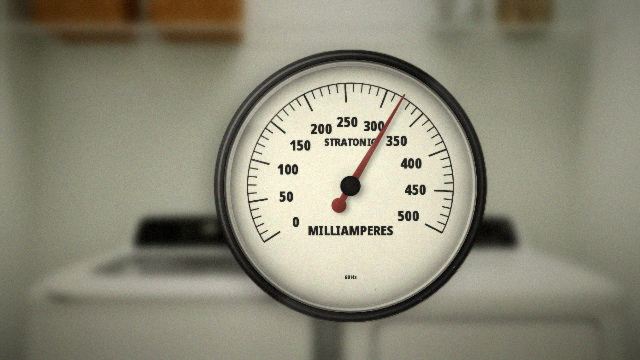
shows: 320 mA
